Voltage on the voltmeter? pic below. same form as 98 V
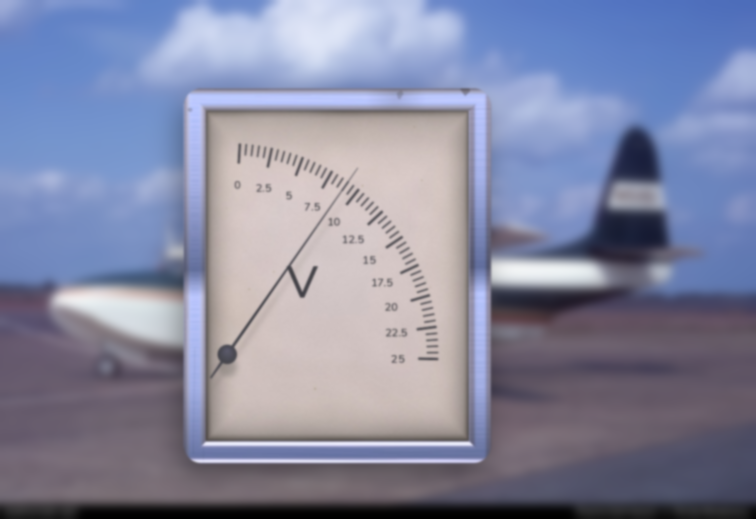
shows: 9 V
